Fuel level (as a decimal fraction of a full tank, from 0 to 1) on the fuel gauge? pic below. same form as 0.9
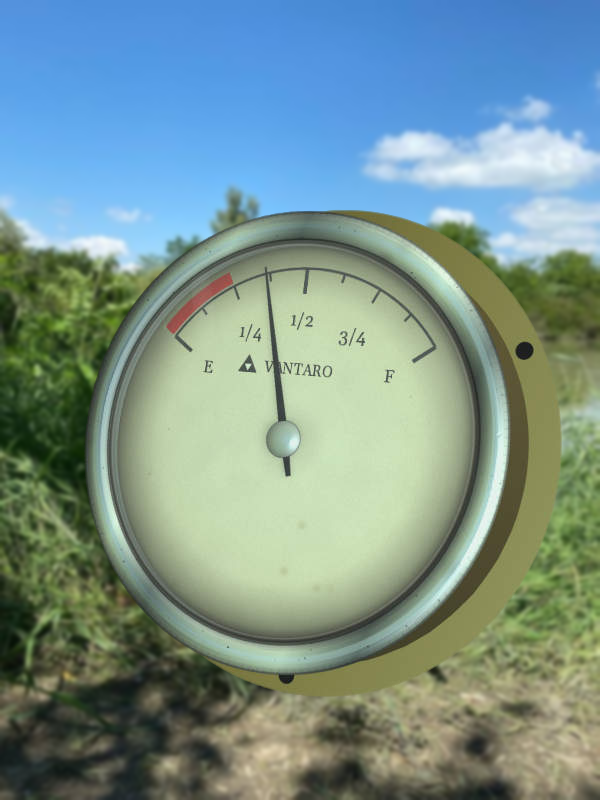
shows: 0.375
